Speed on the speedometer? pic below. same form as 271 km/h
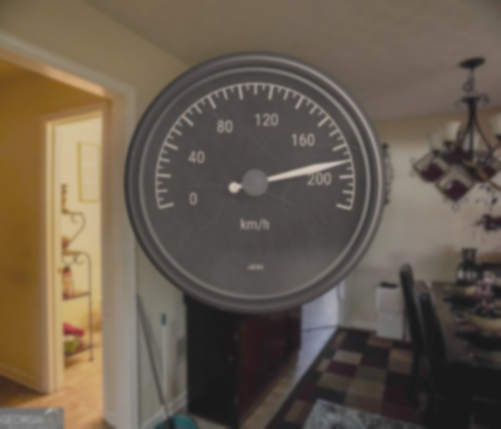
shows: 190 km/h
